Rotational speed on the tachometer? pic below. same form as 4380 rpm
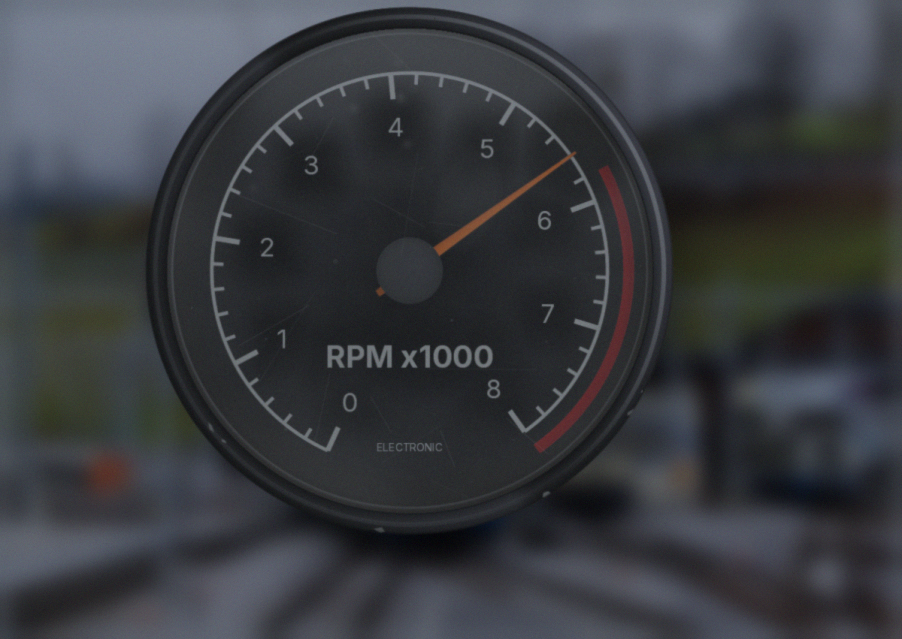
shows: 5600 rpm
